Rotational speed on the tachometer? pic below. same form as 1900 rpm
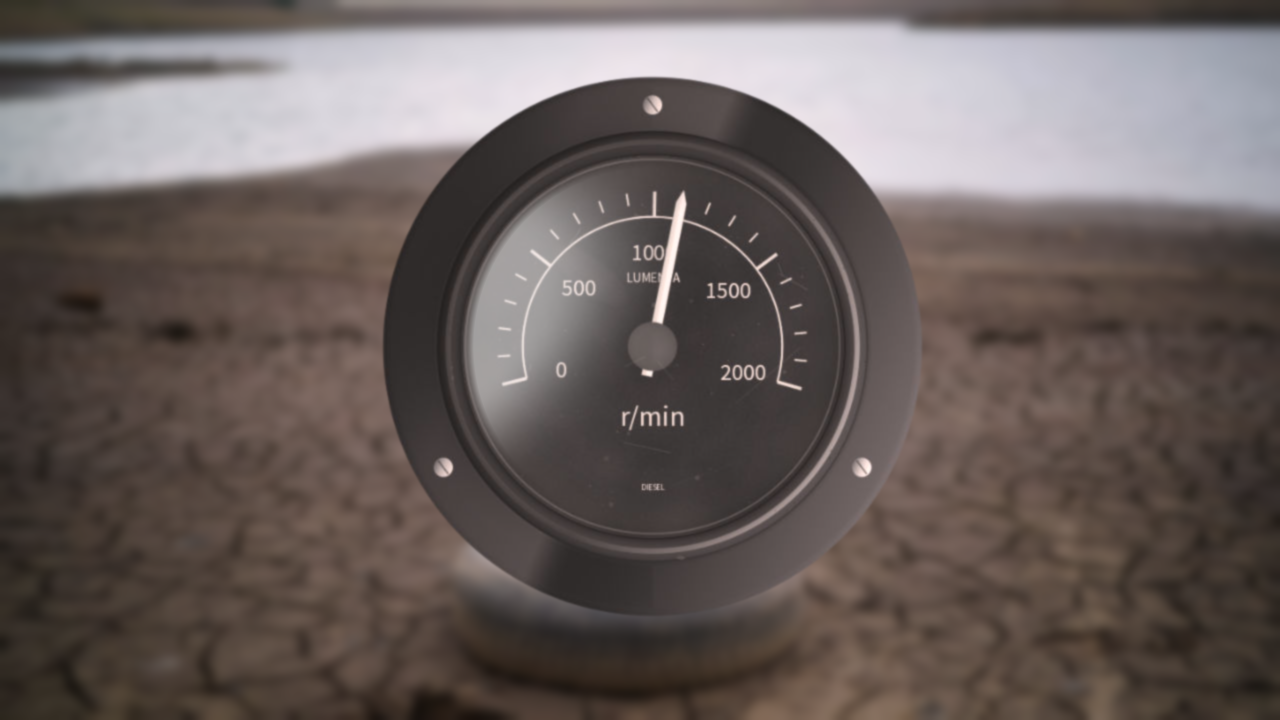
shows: 1100 rpm
